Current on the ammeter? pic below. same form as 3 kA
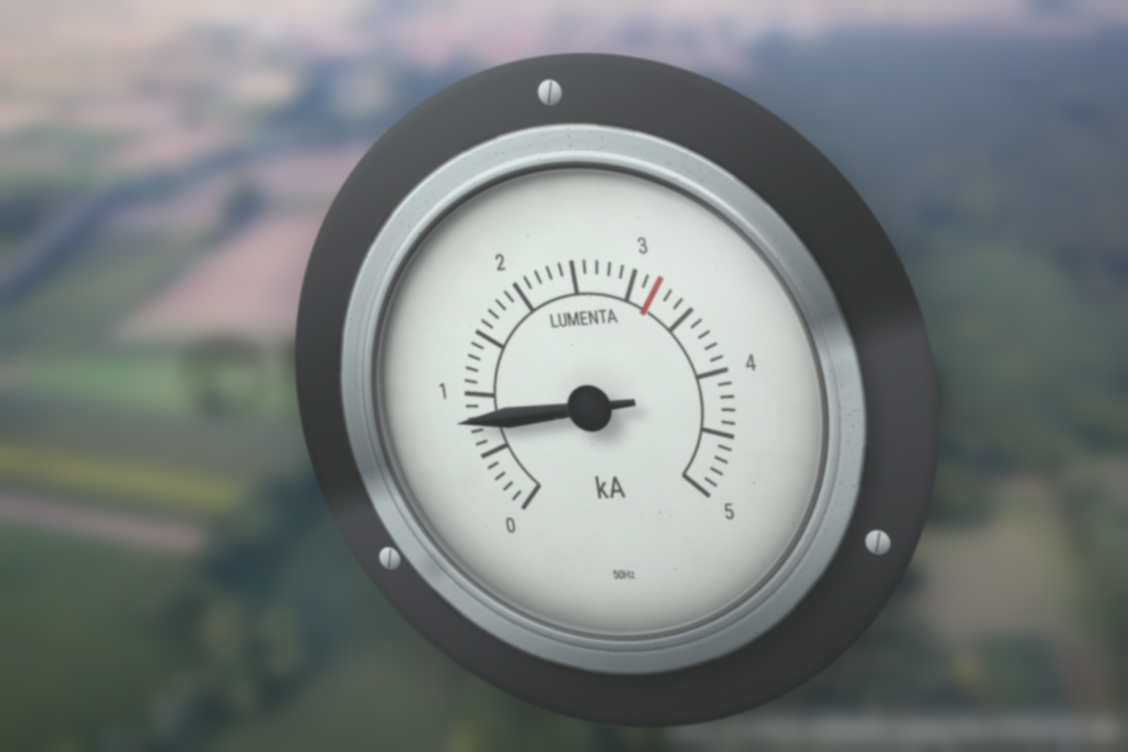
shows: 0.8 kA
